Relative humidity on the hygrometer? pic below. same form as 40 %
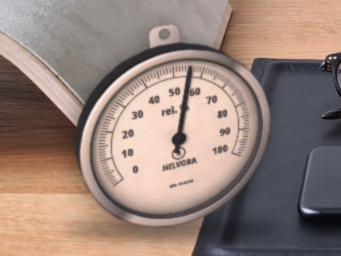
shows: 55 %
